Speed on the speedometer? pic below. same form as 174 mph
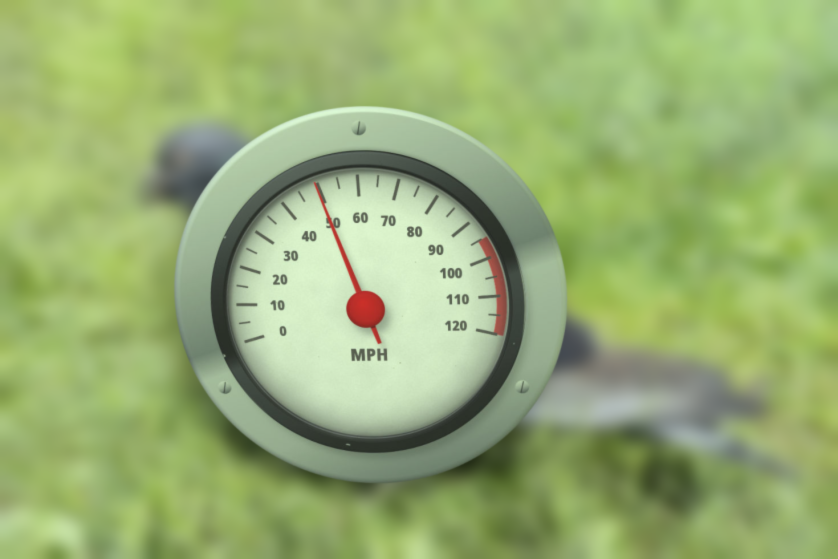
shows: 50 mph
